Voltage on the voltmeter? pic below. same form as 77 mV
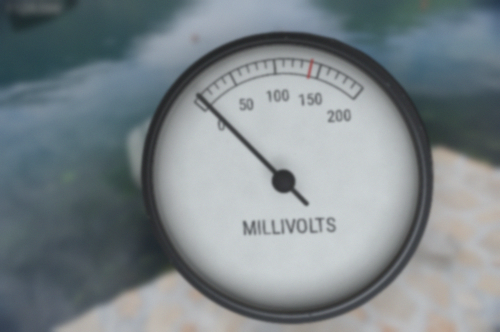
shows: 10 mV
